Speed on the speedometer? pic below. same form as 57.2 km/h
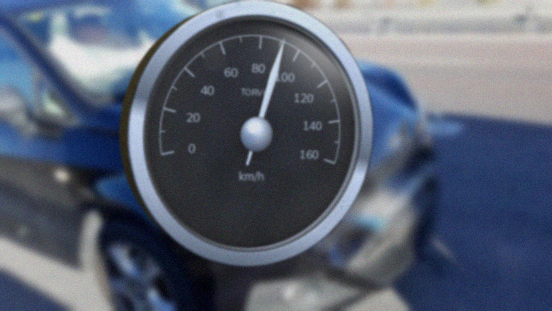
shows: 90 km/h
